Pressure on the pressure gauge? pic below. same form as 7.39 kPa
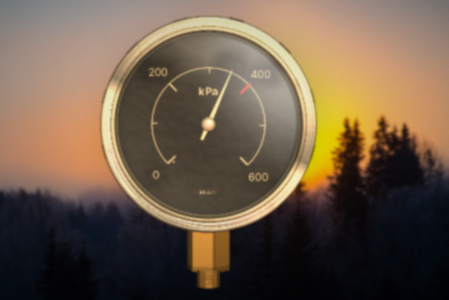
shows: 350 kPa
